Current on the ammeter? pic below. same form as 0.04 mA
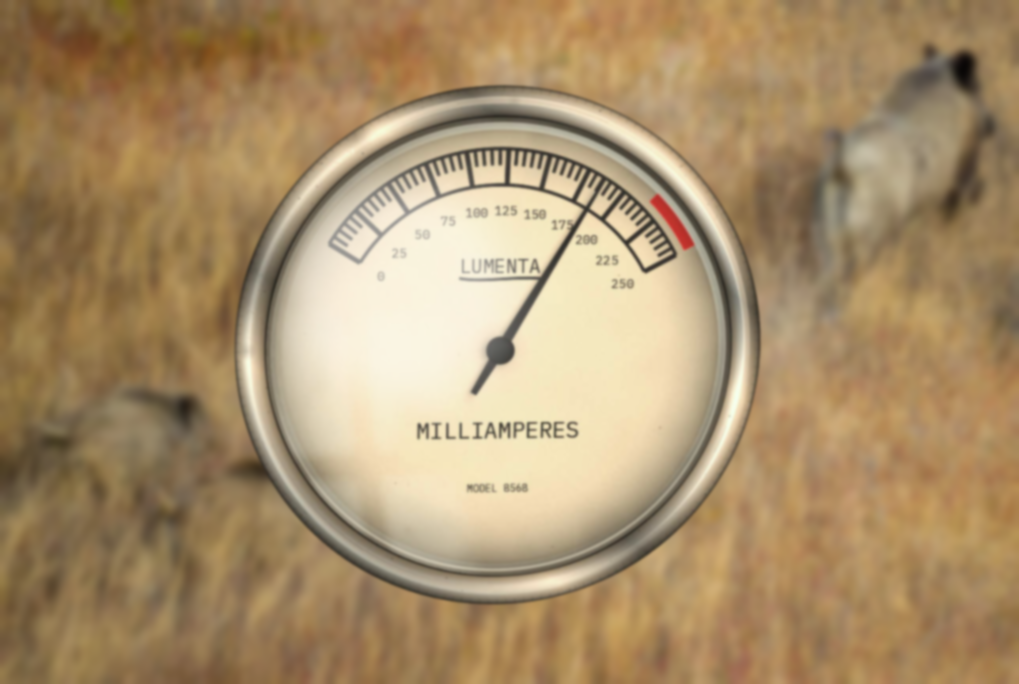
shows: 185 mA
